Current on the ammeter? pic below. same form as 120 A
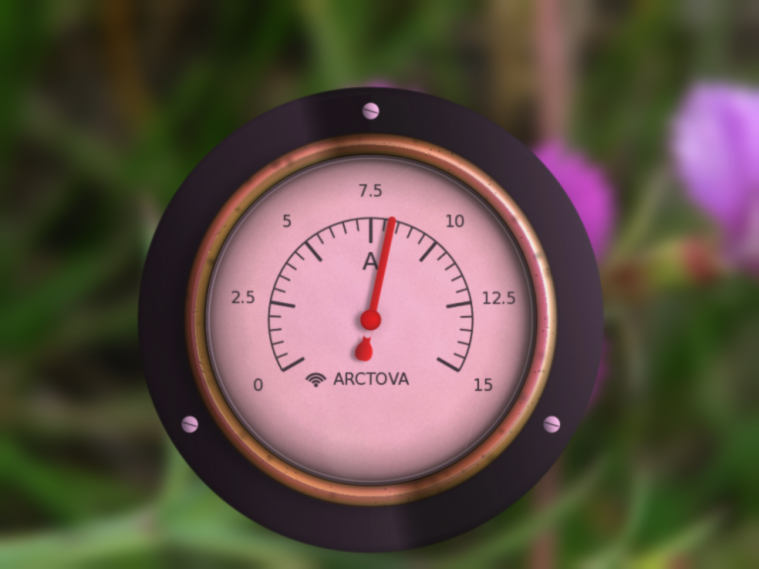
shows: 8.25 A
